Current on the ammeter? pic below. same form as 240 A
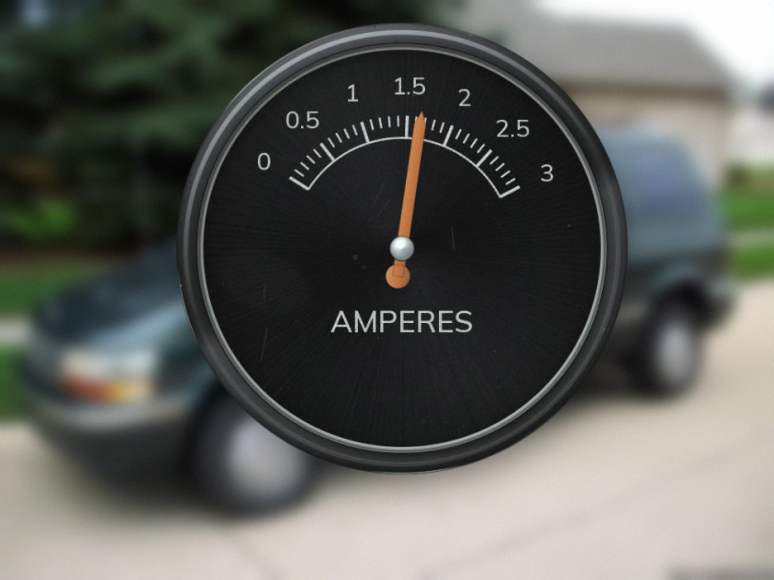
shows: 1.65 A
